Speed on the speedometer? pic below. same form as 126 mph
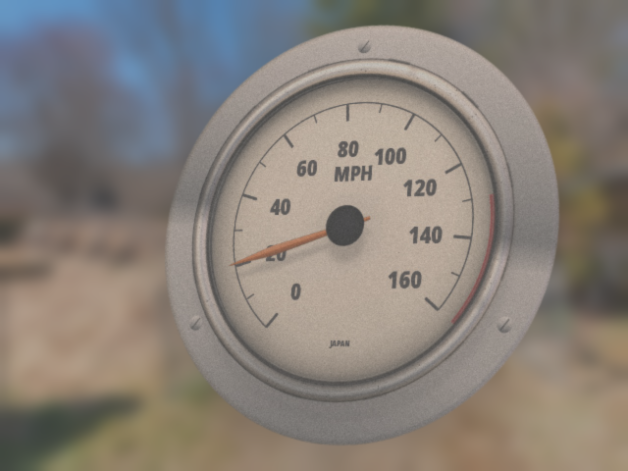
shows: 20 mph
